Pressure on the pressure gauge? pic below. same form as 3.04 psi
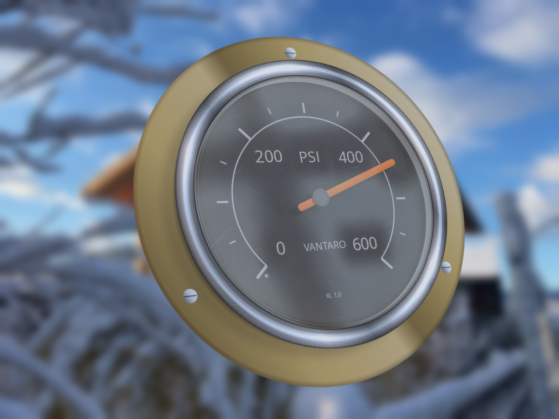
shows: 450 psi
